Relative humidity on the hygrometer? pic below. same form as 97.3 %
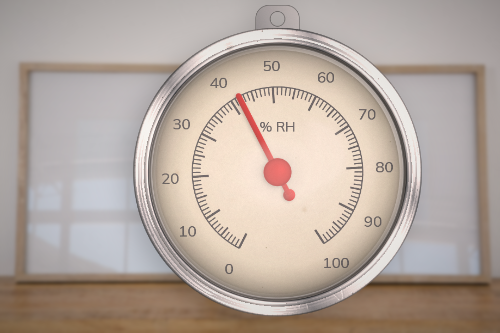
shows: 42 %
